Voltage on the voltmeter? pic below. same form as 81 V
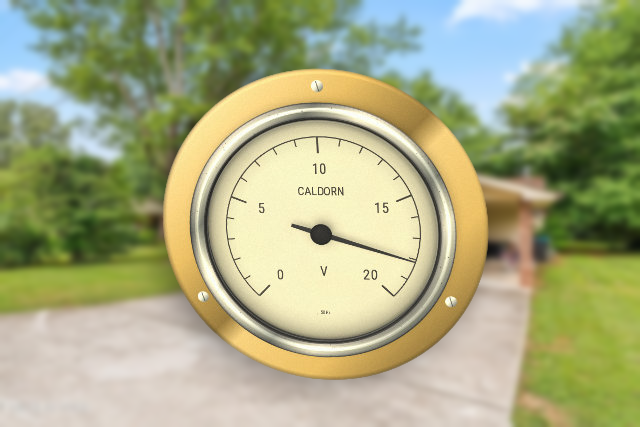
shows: 18 V
